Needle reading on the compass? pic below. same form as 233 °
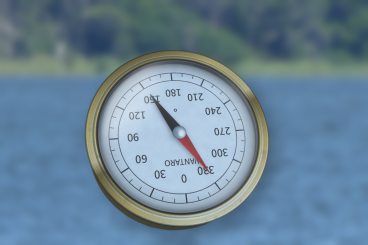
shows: 330 °
